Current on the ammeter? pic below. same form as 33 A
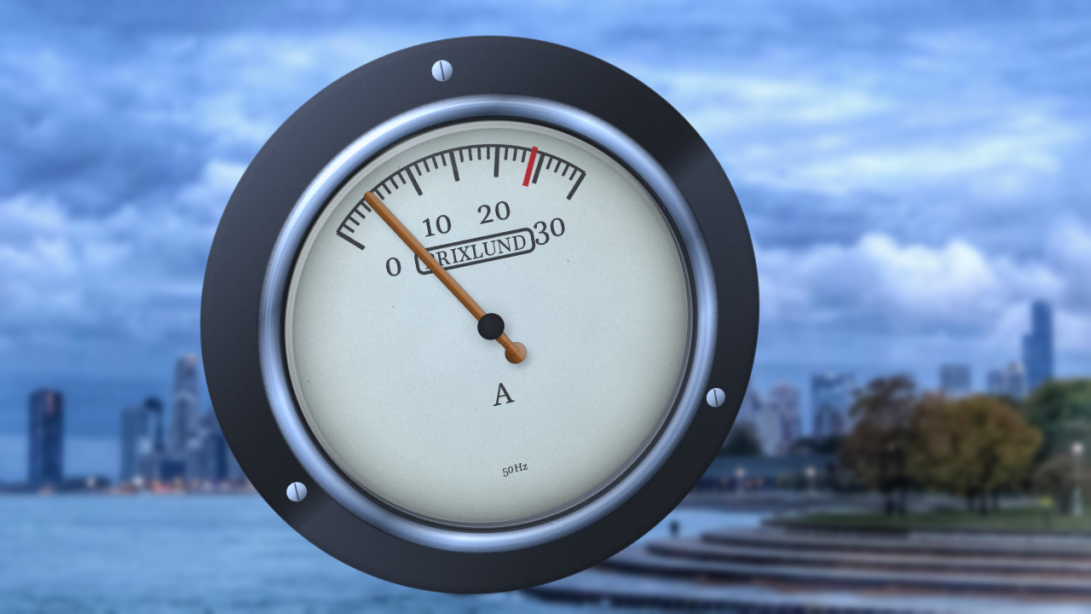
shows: 5 A
